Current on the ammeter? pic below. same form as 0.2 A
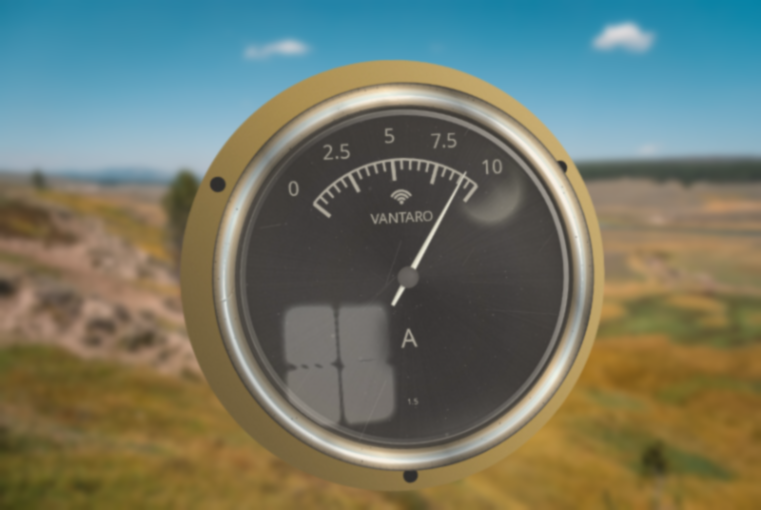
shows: 9 A
